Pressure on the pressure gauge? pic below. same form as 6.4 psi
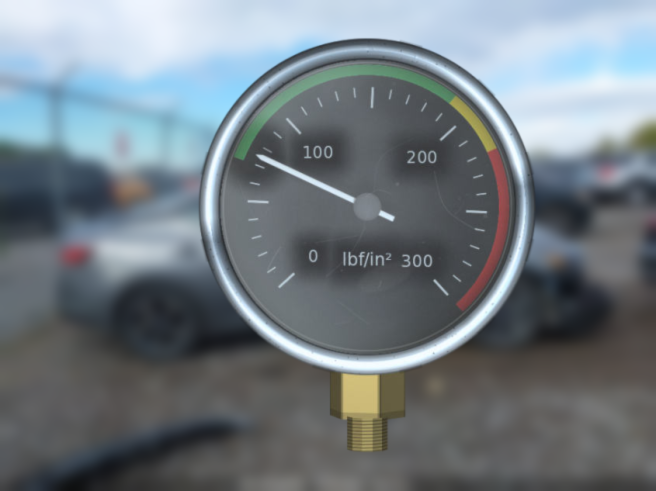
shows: 75 psi
